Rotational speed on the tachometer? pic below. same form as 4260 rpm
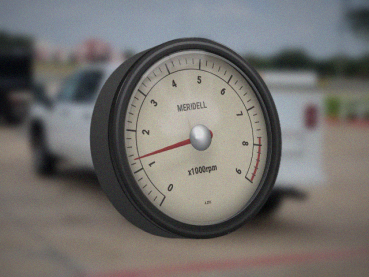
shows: 1300 rpm
